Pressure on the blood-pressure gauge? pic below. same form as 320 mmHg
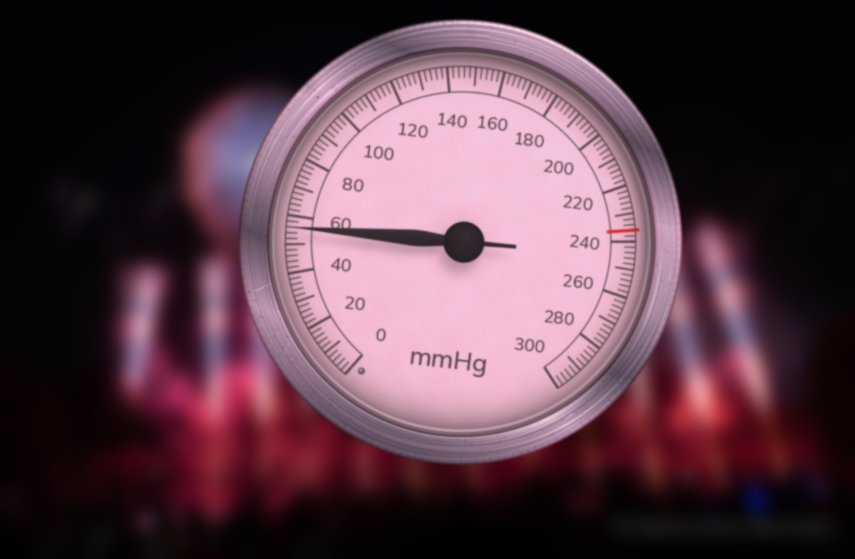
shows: 56 mmHg
